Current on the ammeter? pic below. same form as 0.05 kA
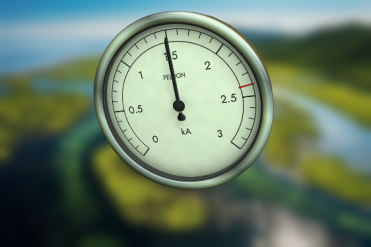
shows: 1.5 kA
